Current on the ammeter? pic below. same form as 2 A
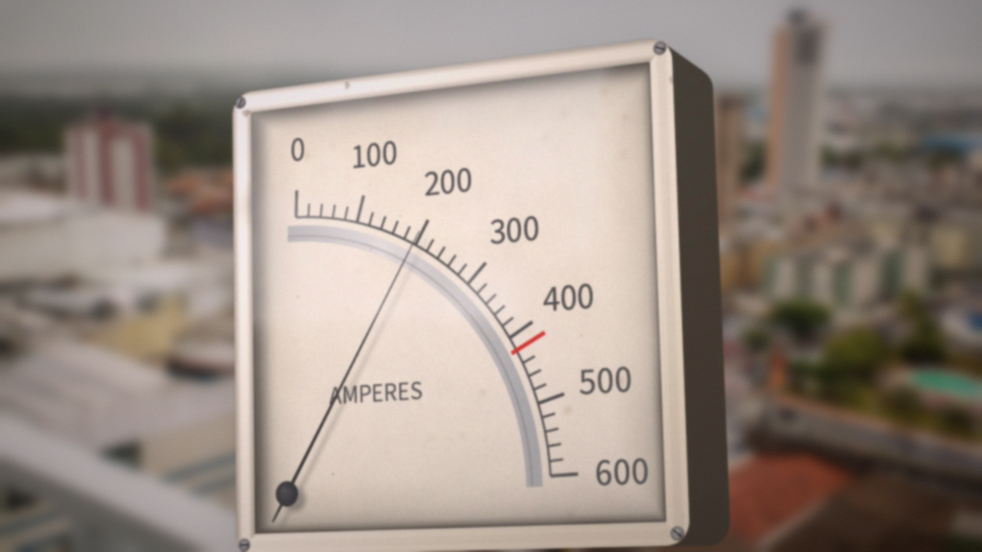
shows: 200 A
